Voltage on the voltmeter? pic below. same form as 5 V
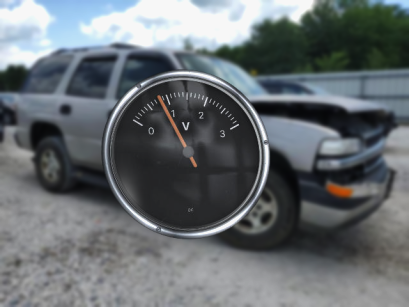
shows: 0.8 V
